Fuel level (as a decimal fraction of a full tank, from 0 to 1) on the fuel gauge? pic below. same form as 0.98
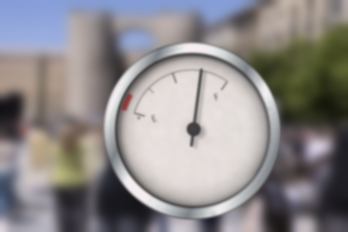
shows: 0.75
